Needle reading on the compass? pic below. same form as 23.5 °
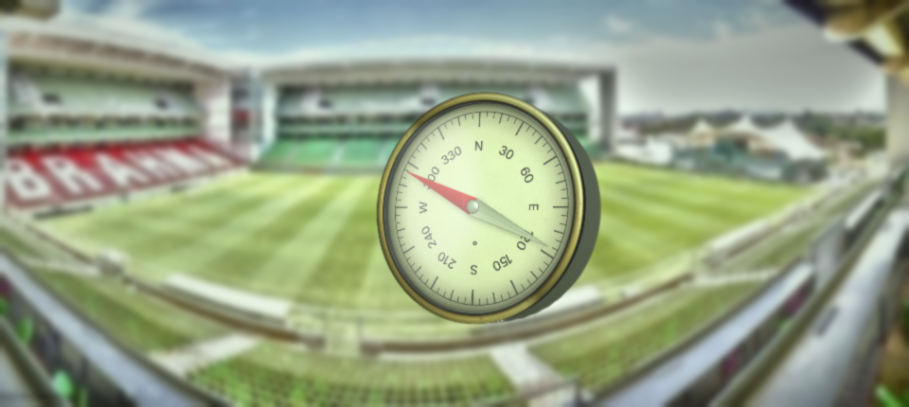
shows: 295 °
